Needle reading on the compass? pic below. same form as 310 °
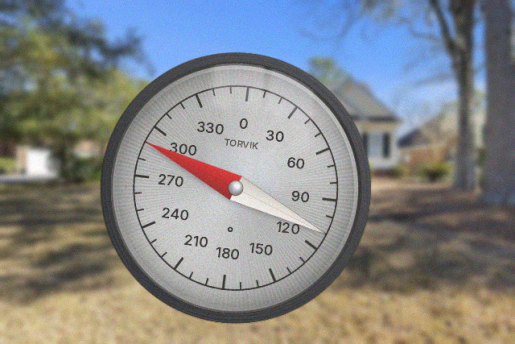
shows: 290 °
